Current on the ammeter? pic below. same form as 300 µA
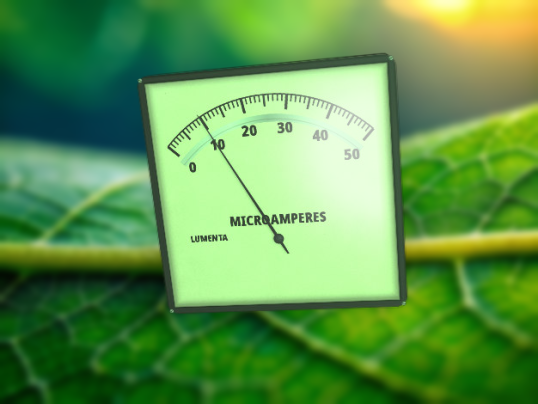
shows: 10 µA
